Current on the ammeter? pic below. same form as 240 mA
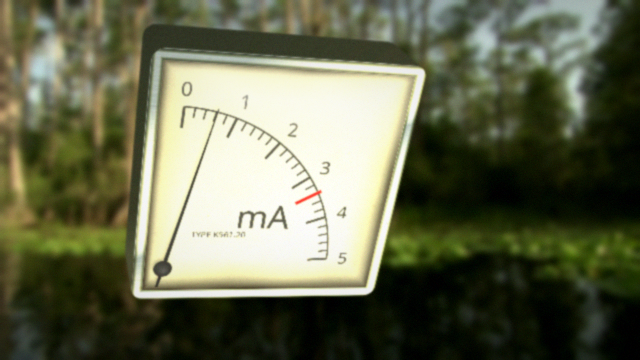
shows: 0.6 mA
